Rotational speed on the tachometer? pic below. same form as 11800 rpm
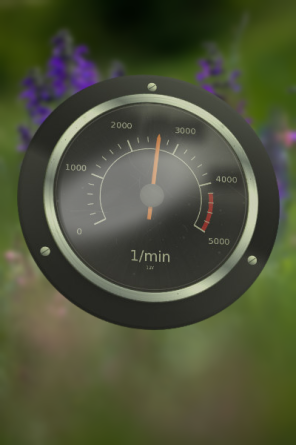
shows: 2600 rpm
